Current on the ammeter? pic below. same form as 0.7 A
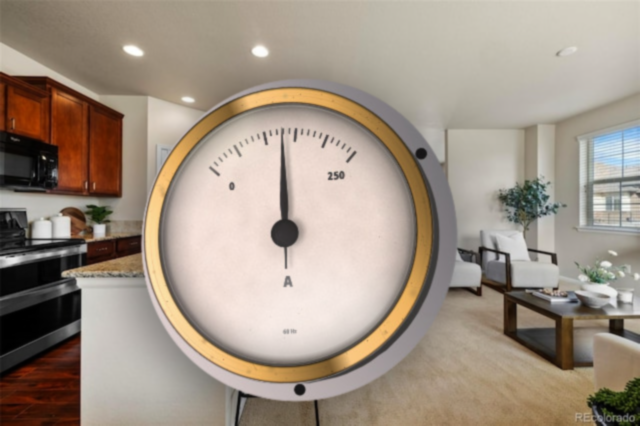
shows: 130 A
